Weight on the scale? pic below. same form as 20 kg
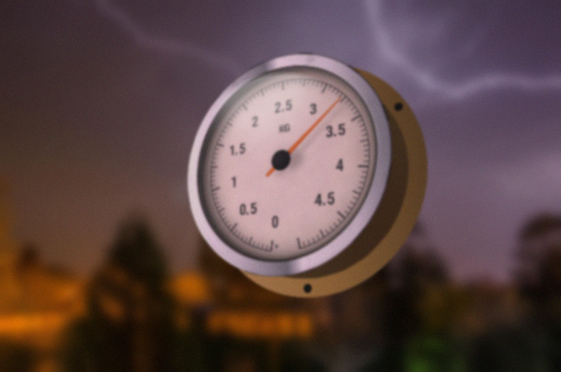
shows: 3.25 kg
